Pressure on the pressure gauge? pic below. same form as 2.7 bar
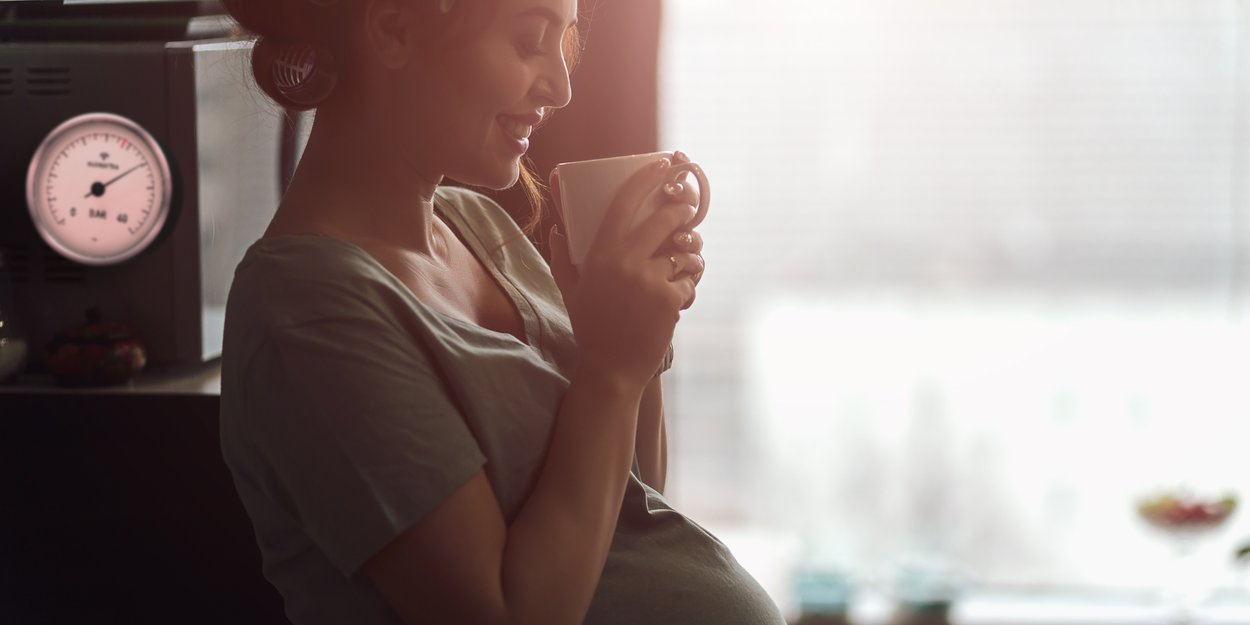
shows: 28 bar
